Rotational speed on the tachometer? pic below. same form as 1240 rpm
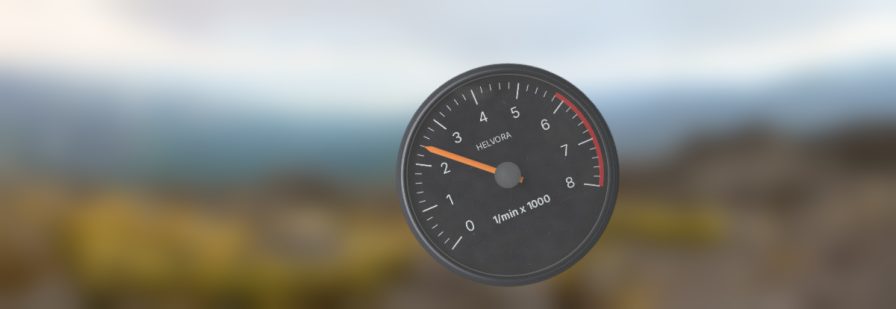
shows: 2400 rpm
